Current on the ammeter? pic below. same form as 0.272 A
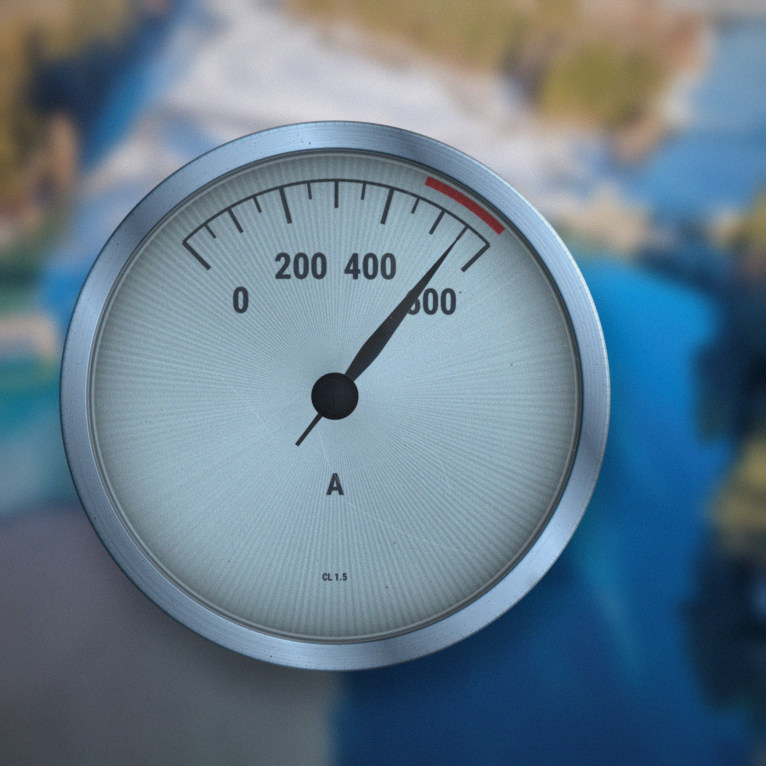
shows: 550 A
